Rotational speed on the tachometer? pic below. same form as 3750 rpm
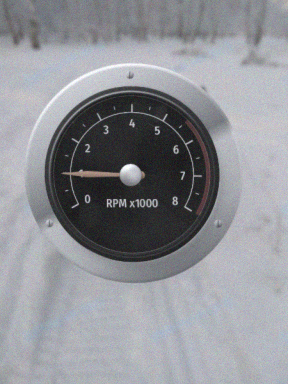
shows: 1000 rpm
